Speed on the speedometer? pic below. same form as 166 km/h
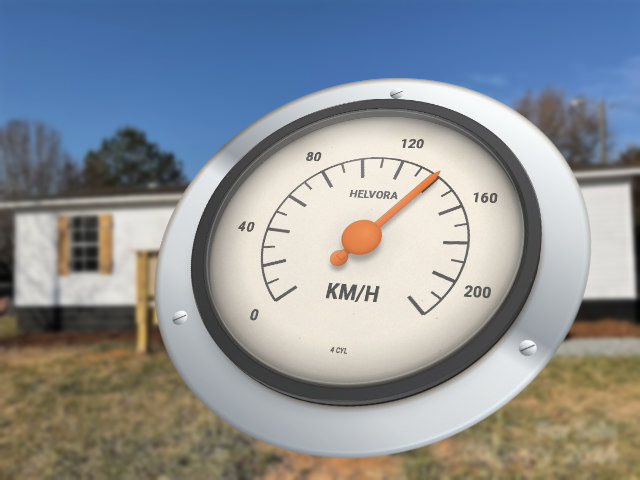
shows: 140 km/h
